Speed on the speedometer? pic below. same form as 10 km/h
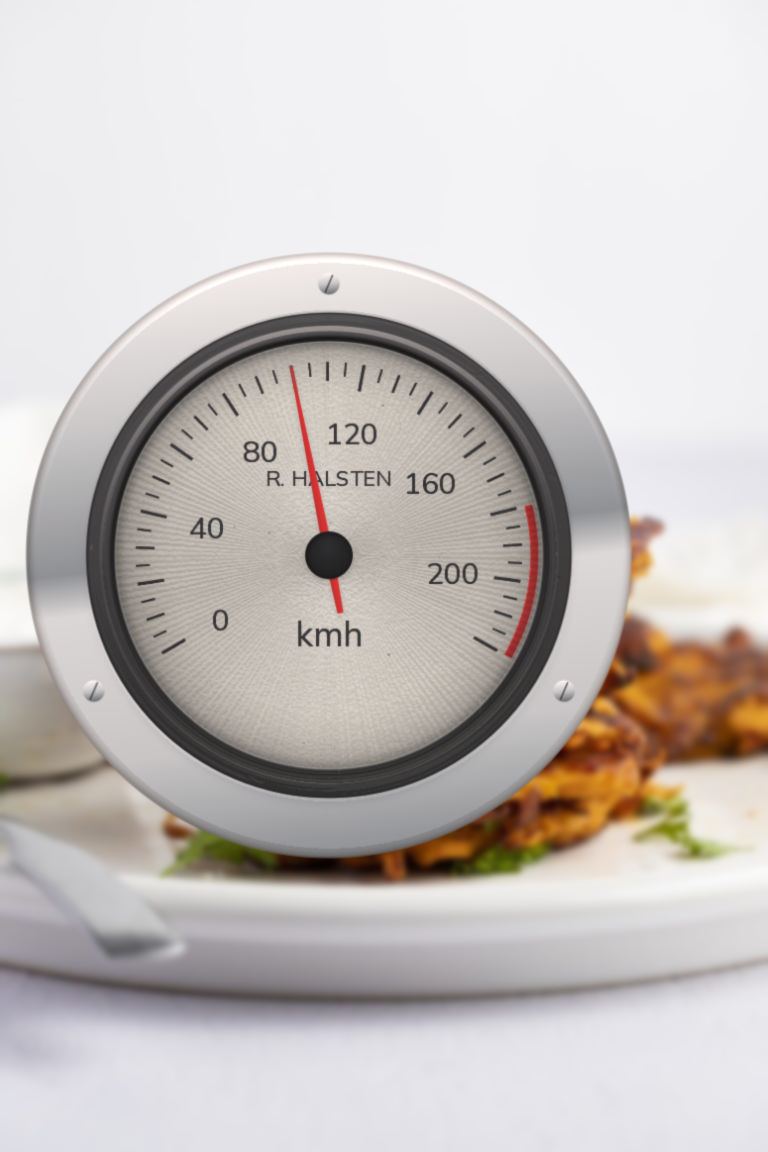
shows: 100 km/h
